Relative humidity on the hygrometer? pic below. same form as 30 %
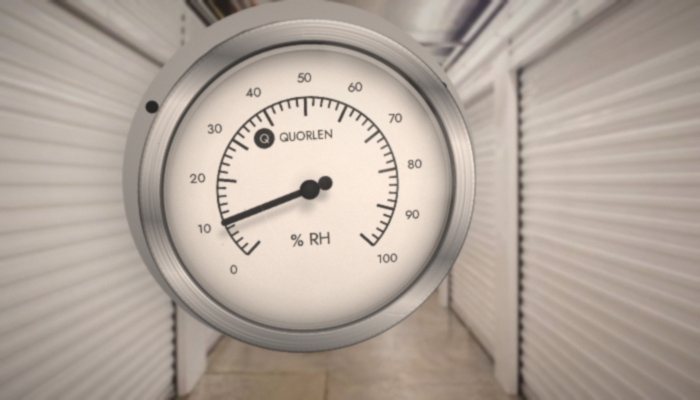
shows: 10 %
